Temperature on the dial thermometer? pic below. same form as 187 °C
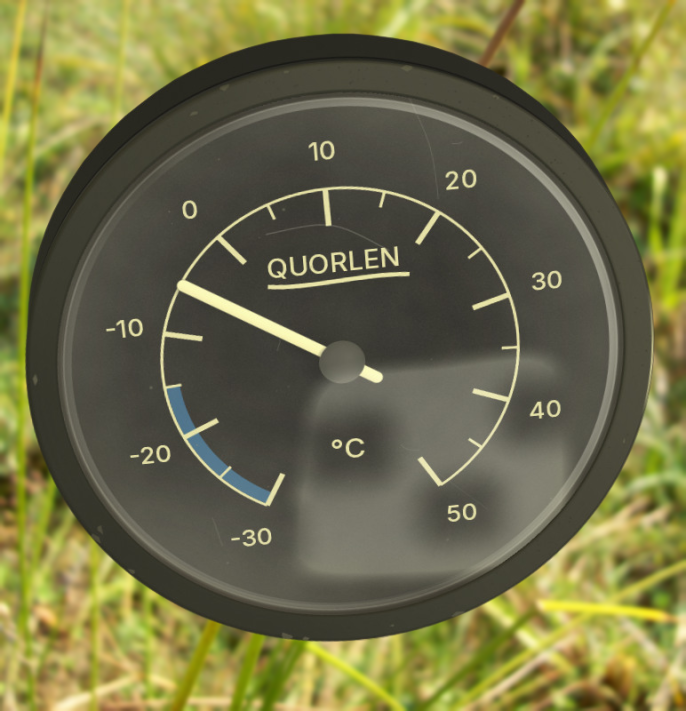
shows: -5 °C
